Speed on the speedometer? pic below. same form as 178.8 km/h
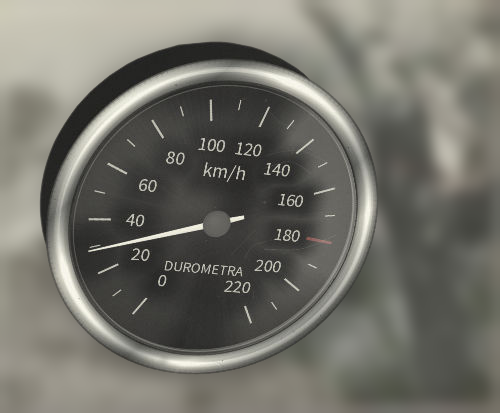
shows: 30 km/h
